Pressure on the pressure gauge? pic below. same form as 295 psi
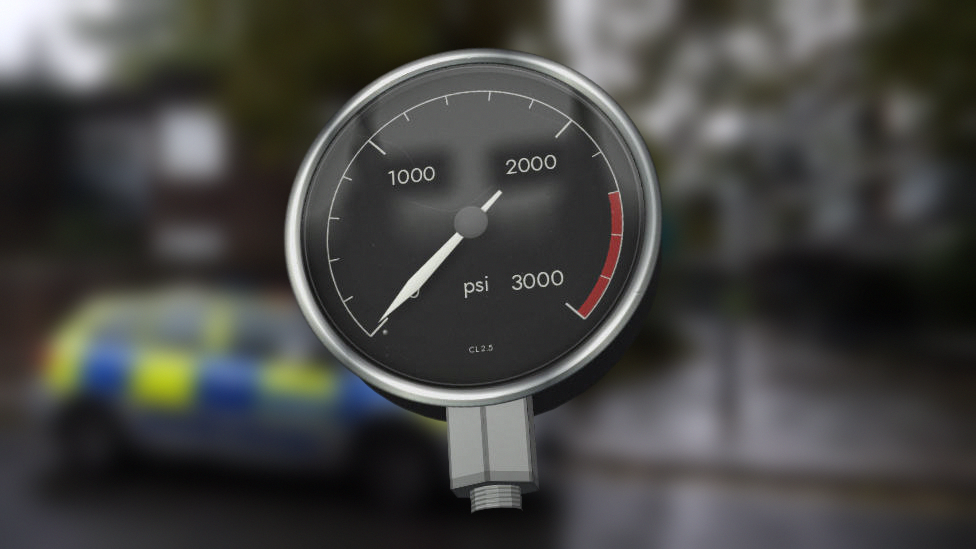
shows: 0 psi
